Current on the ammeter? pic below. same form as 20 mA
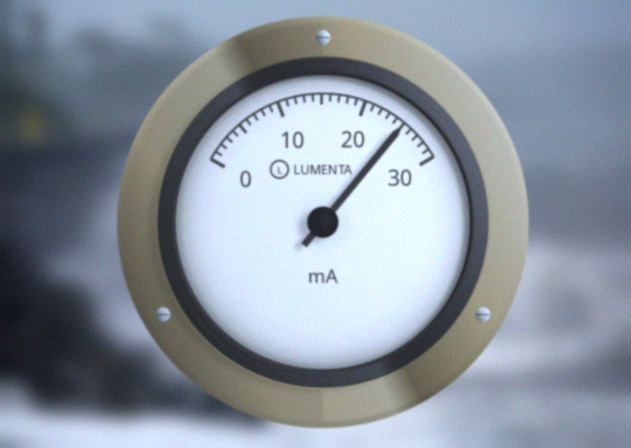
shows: 25 mA
